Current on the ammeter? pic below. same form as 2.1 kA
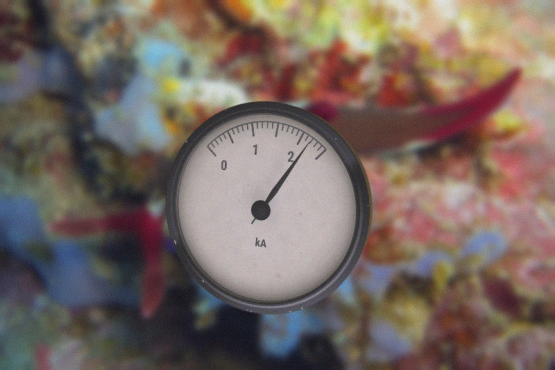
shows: 2.2 kA
